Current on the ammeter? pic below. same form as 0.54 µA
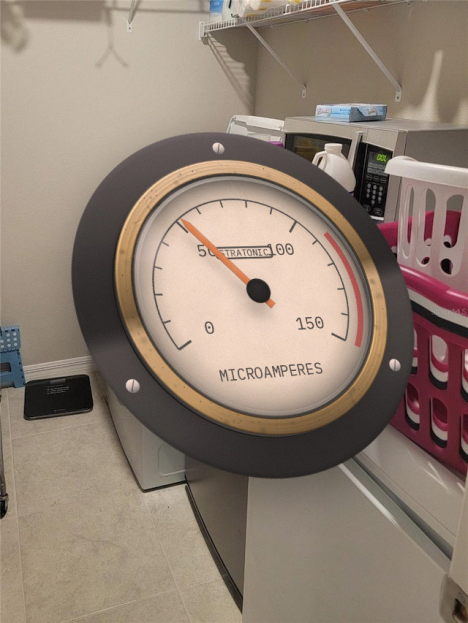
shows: 50 µA
